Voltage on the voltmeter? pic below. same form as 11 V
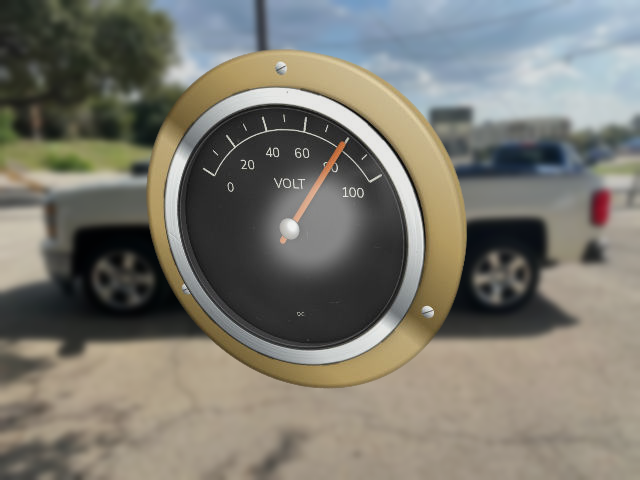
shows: 80 V
